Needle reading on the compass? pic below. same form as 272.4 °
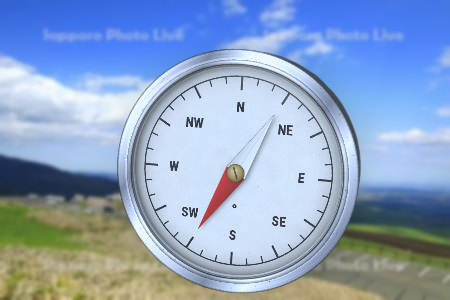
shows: 210 °
